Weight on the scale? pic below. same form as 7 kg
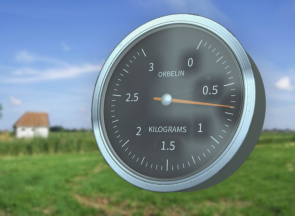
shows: 0.7 kg
